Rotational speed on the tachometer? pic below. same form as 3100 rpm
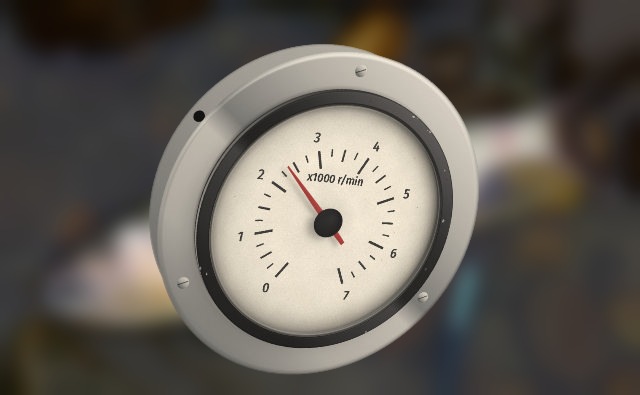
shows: 2375 rpm
